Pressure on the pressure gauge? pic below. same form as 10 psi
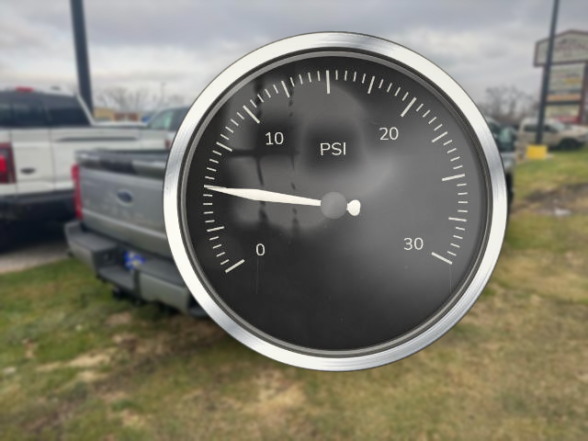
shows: 5 psi
